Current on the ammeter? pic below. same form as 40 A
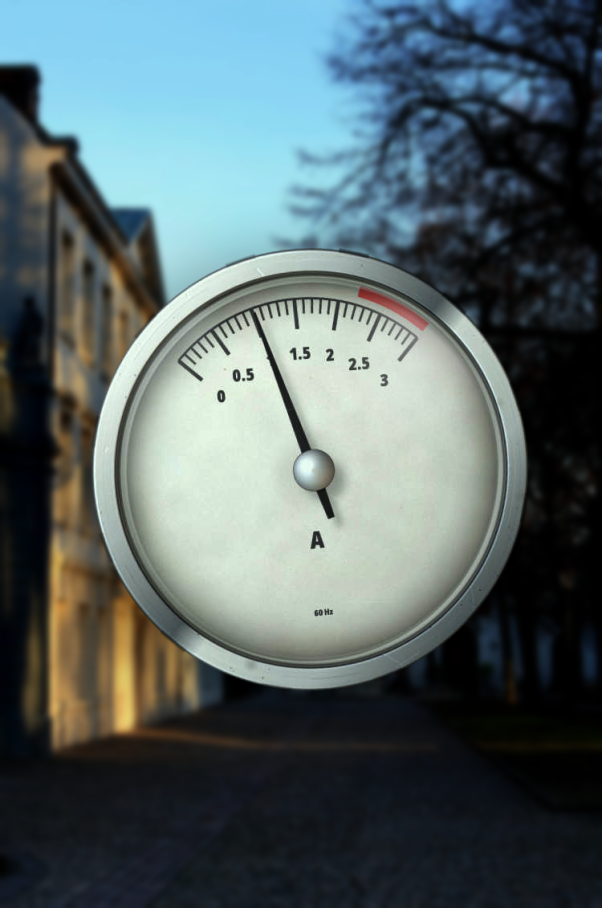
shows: 1 A
